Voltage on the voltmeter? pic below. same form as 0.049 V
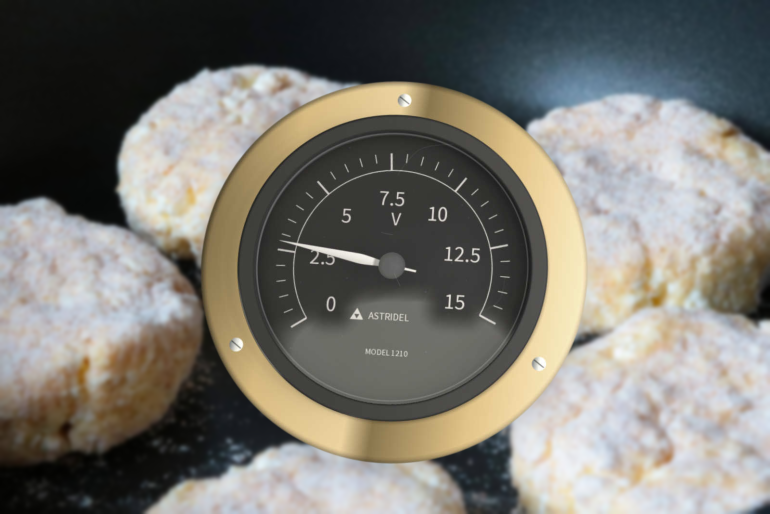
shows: 2.75 V
